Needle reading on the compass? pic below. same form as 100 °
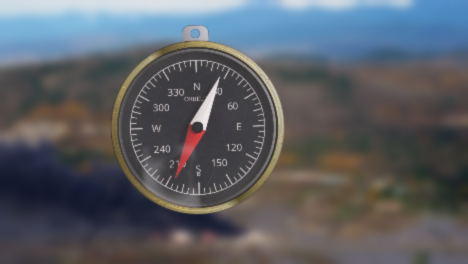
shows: 205 °
